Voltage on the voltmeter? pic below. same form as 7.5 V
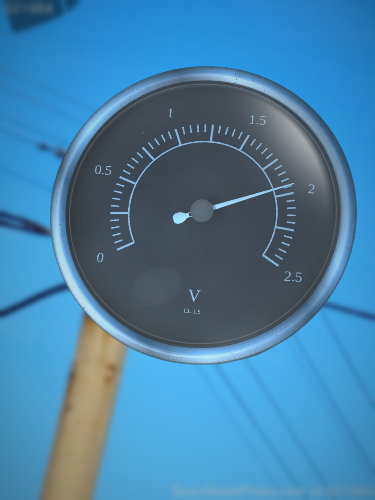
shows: 1.95 V
